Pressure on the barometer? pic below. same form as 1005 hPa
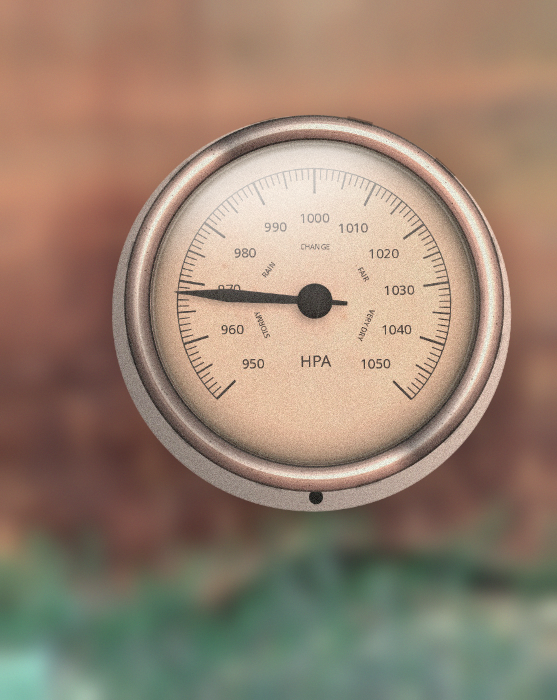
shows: 968 hPa
